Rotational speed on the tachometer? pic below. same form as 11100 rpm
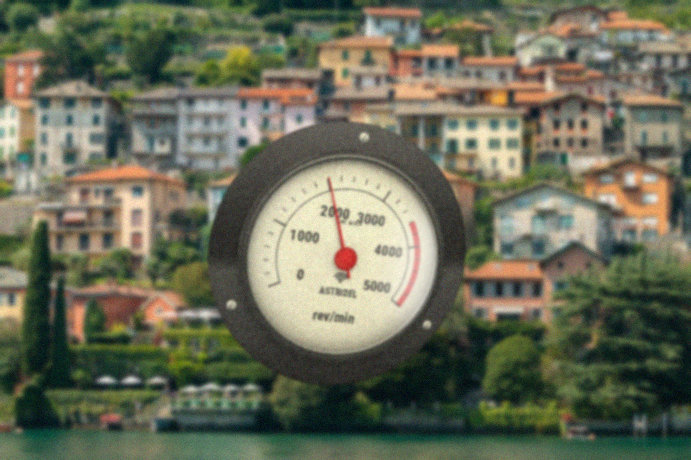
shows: 2000 rpm
